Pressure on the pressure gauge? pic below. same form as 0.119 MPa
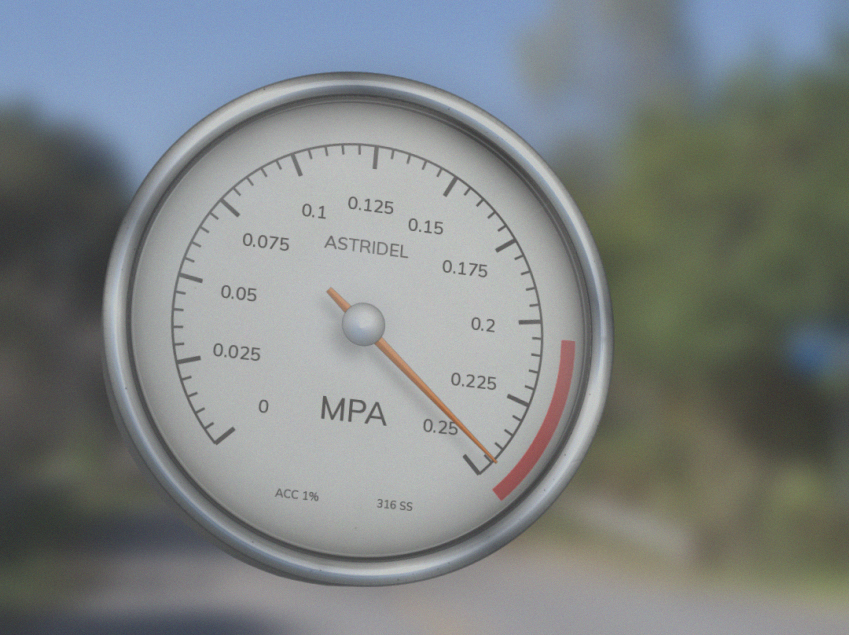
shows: 0.245 MPa
